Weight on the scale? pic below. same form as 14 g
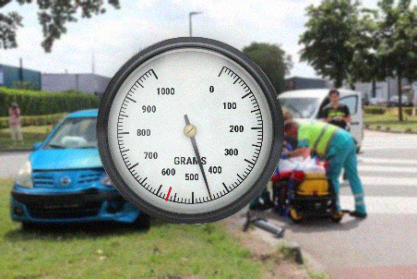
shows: 450 g
